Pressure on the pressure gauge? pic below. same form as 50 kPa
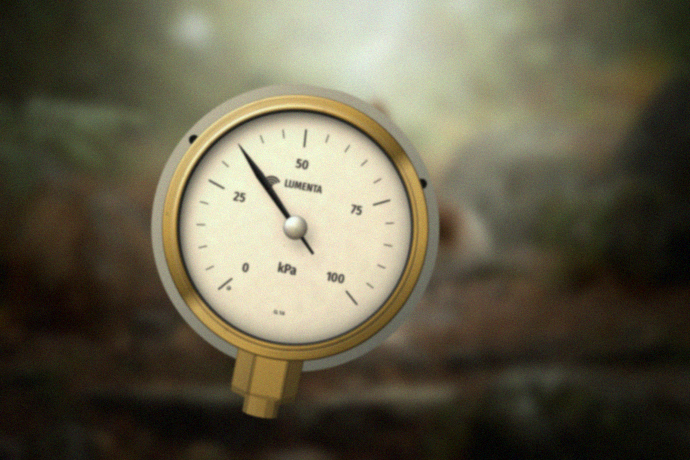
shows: 35 kPa
